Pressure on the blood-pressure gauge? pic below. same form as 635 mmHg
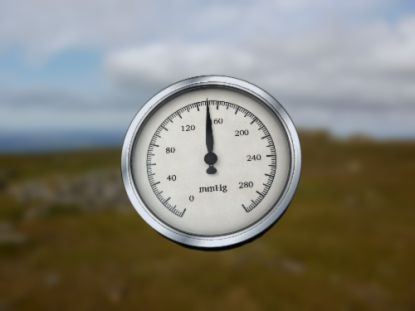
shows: 150 mmHg
